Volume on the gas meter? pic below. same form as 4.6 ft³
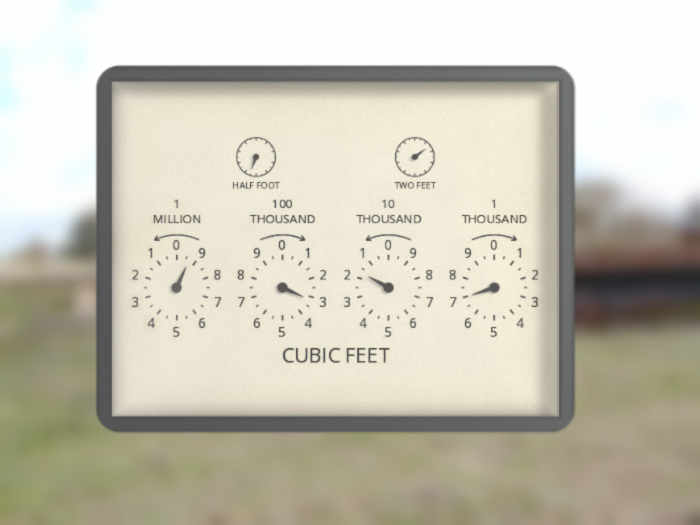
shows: 931700 ft³
